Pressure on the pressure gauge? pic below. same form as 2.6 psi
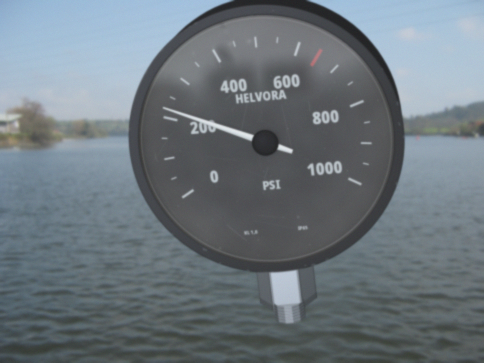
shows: 225 psi
